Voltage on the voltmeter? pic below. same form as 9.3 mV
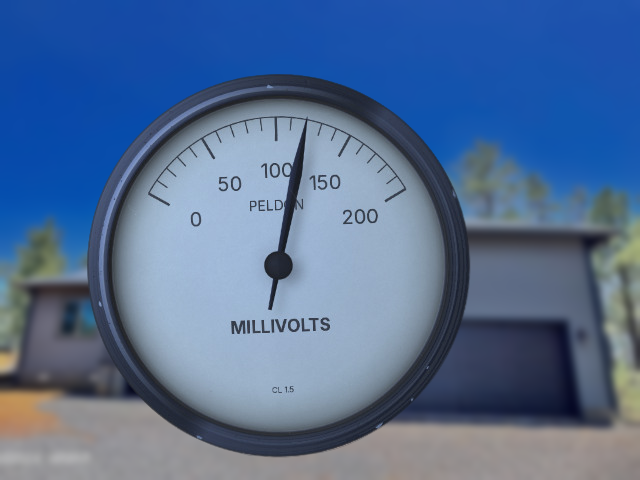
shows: 120 mV
